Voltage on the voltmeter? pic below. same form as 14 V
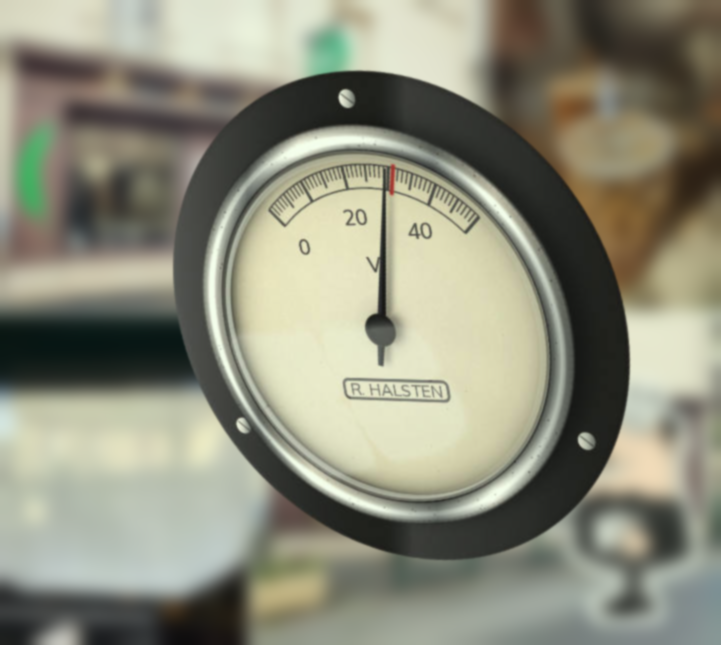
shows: 30 V
